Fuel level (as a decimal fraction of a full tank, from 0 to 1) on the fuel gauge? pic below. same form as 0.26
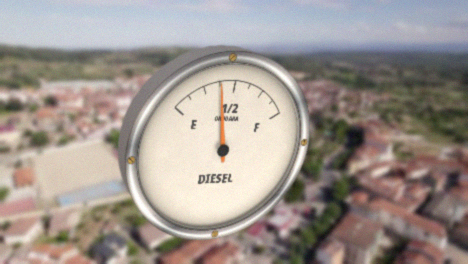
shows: 0.375
